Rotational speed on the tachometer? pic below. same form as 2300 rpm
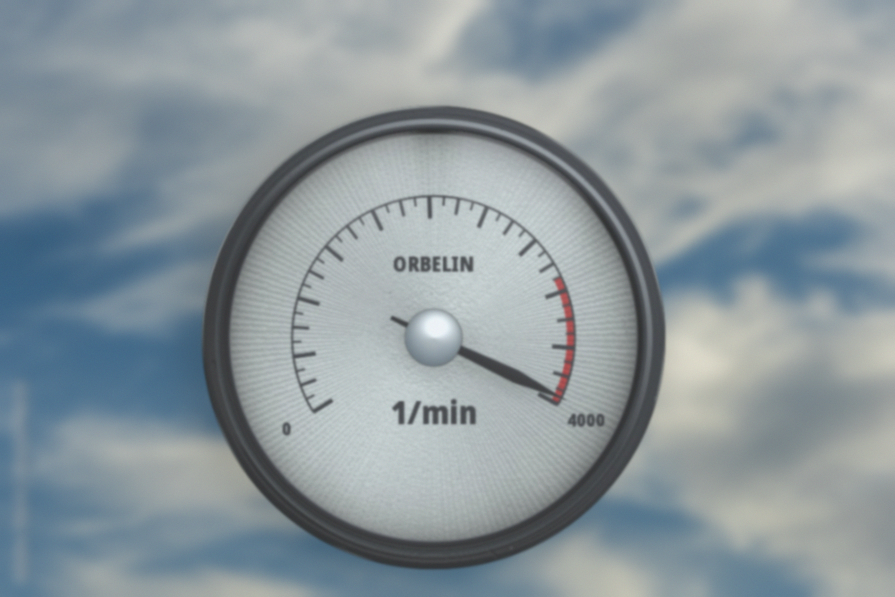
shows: 3950 rpm
